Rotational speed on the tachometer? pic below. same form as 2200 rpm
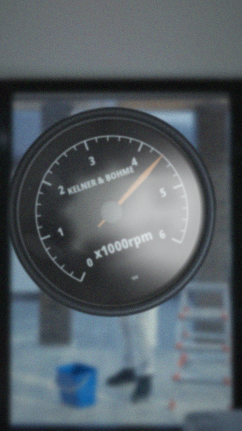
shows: 4400 rpm
